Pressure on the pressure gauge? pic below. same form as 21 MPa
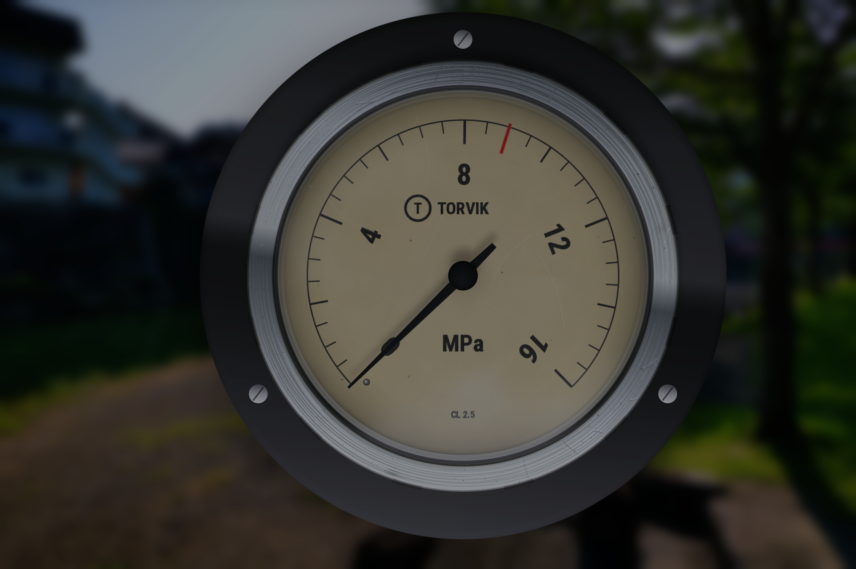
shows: 0 MPa
